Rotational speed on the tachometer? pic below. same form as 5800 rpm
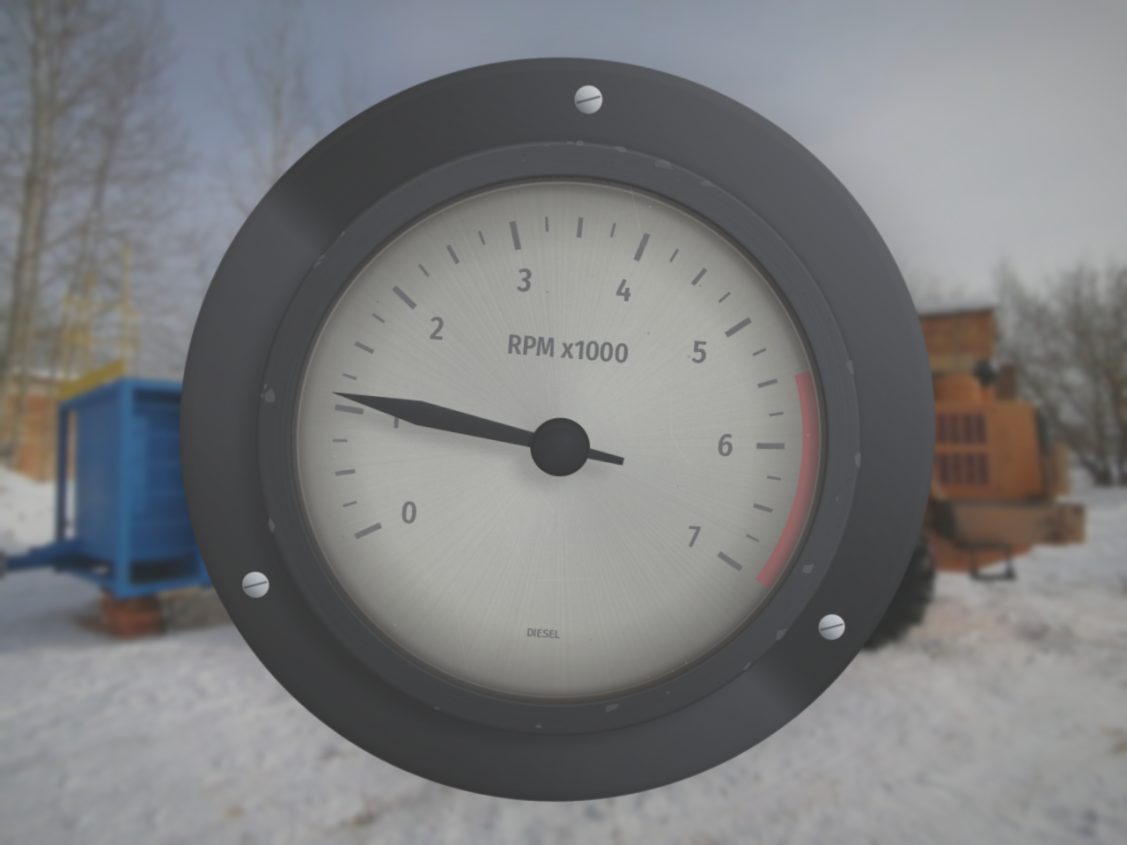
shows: 1125 rpm
